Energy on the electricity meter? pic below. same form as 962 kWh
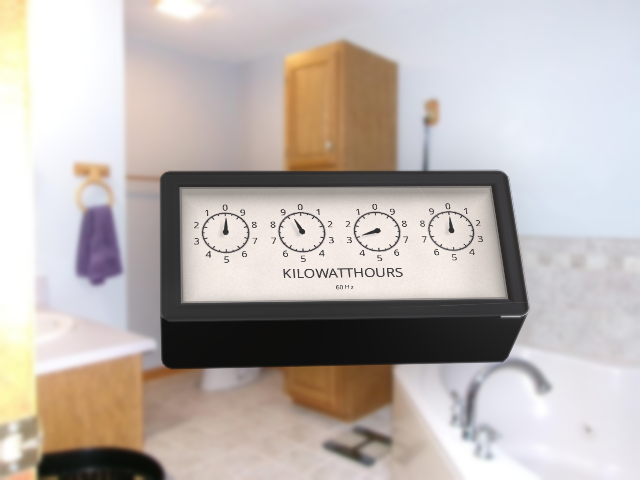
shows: 9930 kWh
